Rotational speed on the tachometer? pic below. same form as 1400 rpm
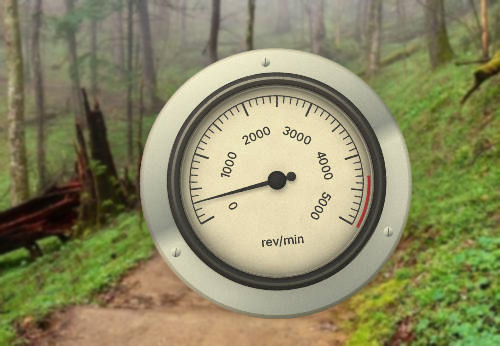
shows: 300 rpm
